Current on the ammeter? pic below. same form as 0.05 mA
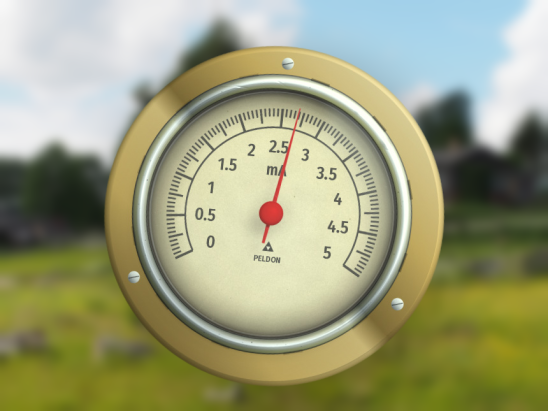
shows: 2.7 mA
